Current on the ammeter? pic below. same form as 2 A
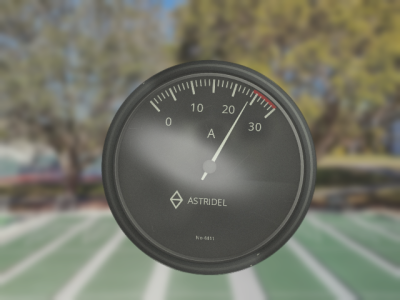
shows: 24 A
